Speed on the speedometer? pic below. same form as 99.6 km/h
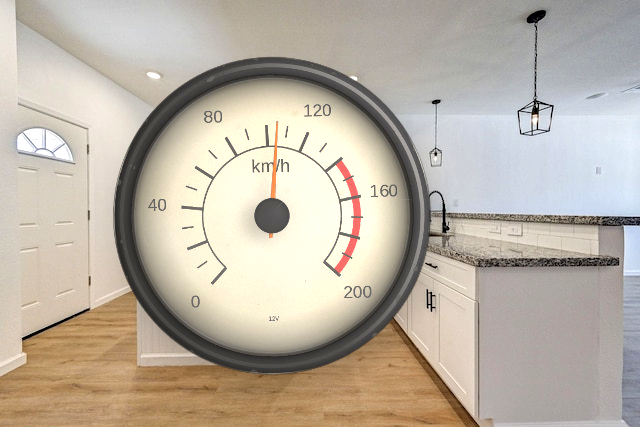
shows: 105 km/h
